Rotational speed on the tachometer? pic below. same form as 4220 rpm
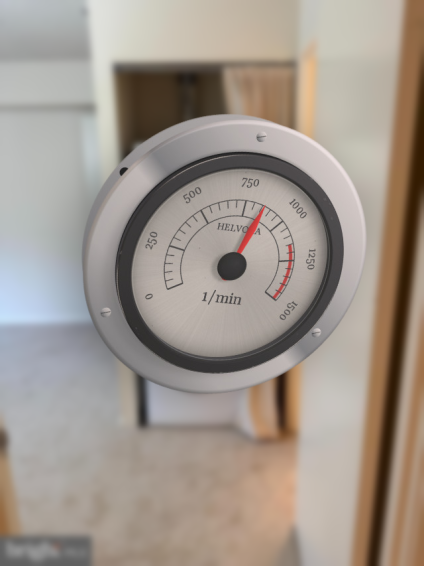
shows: 850 rpm
